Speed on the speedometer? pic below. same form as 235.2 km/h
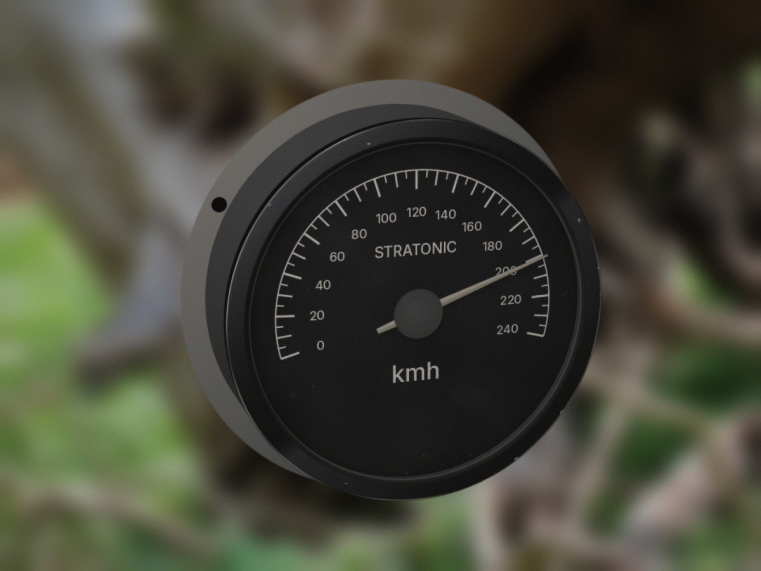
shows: 200 km/h
